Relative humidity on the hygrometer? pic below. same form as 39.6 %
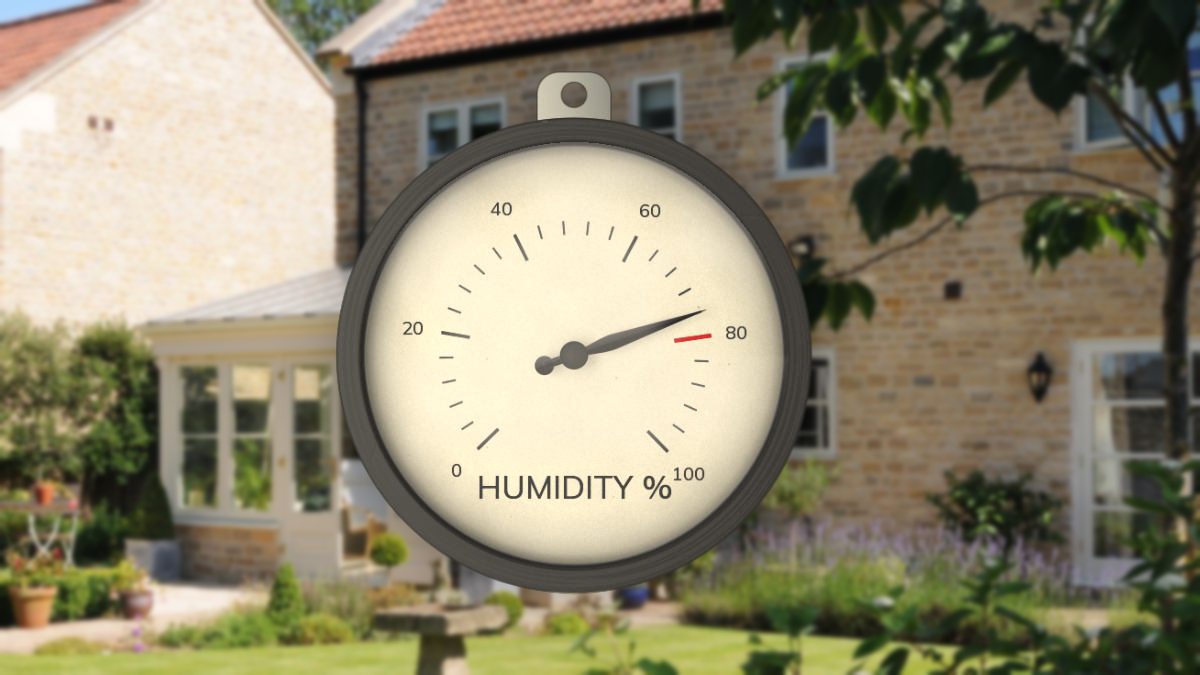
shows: 76 %
